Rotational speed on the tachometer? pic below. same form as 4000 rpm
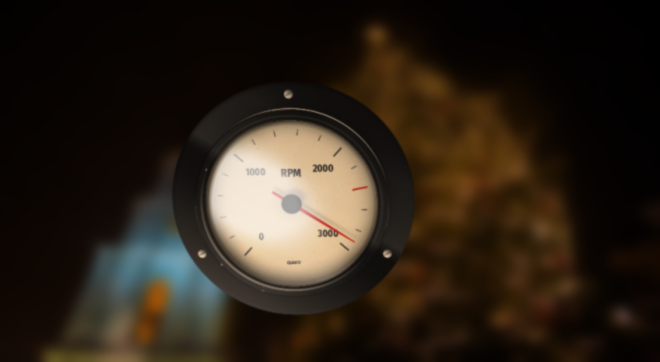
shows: 2900 rpm
